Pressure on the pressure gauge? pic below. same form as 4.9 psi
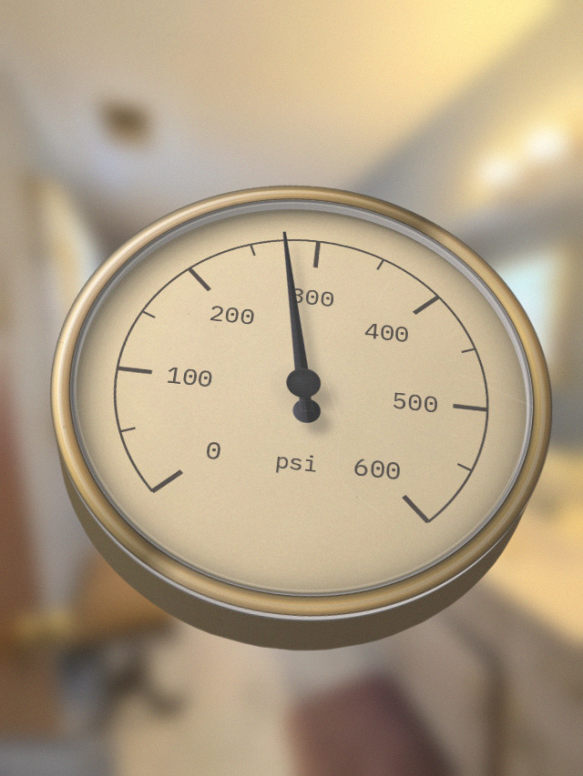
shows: 275 psi
